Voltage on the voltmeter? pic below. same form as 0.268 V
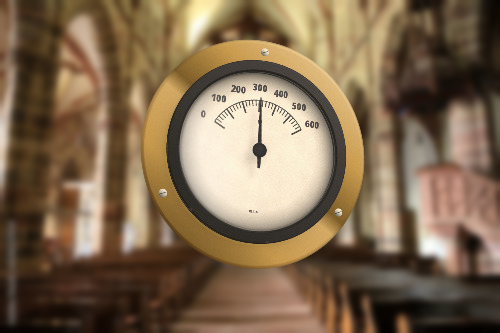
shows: 300 V
